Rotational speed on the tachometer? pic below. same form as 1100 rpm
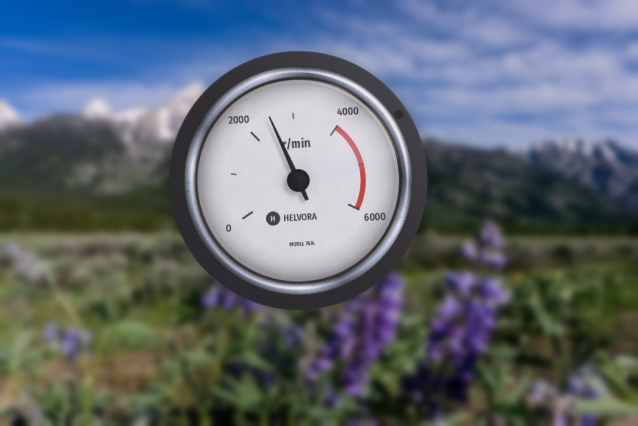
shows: 2500 rpm
